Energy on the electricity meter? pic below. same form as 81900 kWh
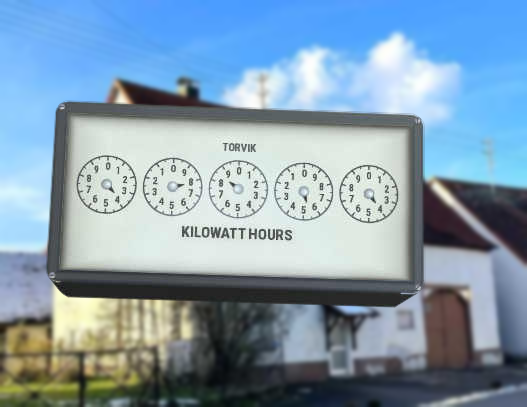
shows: 37854 kWh
